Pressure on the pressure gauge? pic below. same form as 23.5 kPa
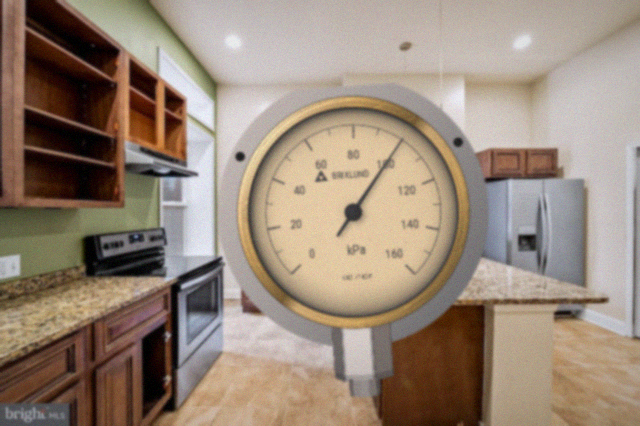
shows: 100 kPa
